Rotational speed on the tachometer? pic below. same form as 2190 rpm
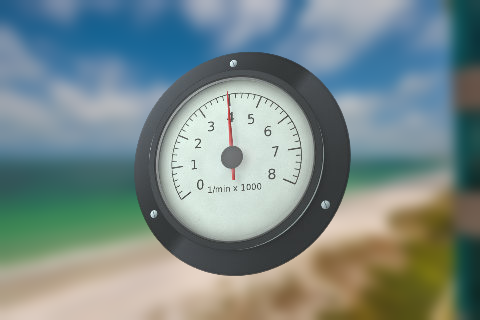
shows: 4000 rpm
